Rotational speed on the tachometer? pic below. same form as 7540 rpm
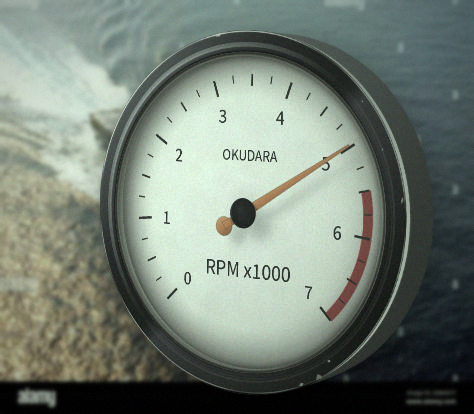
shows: 5000 rpm
